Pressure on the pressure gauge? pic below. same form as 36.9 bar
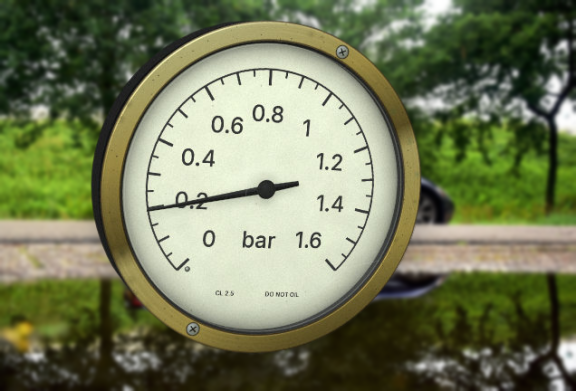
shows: 0.2 bar
